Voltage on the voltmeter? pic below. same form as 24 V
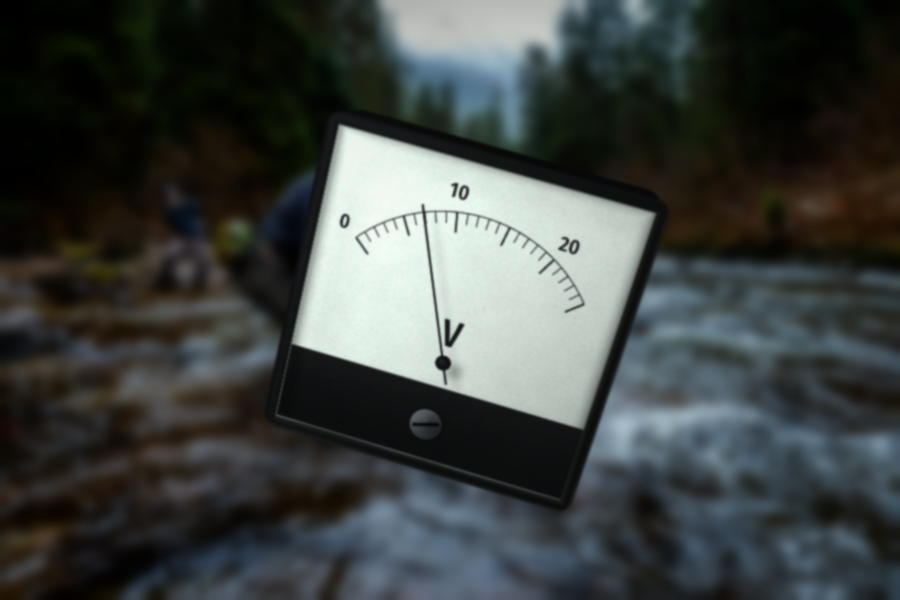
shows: 7 V
